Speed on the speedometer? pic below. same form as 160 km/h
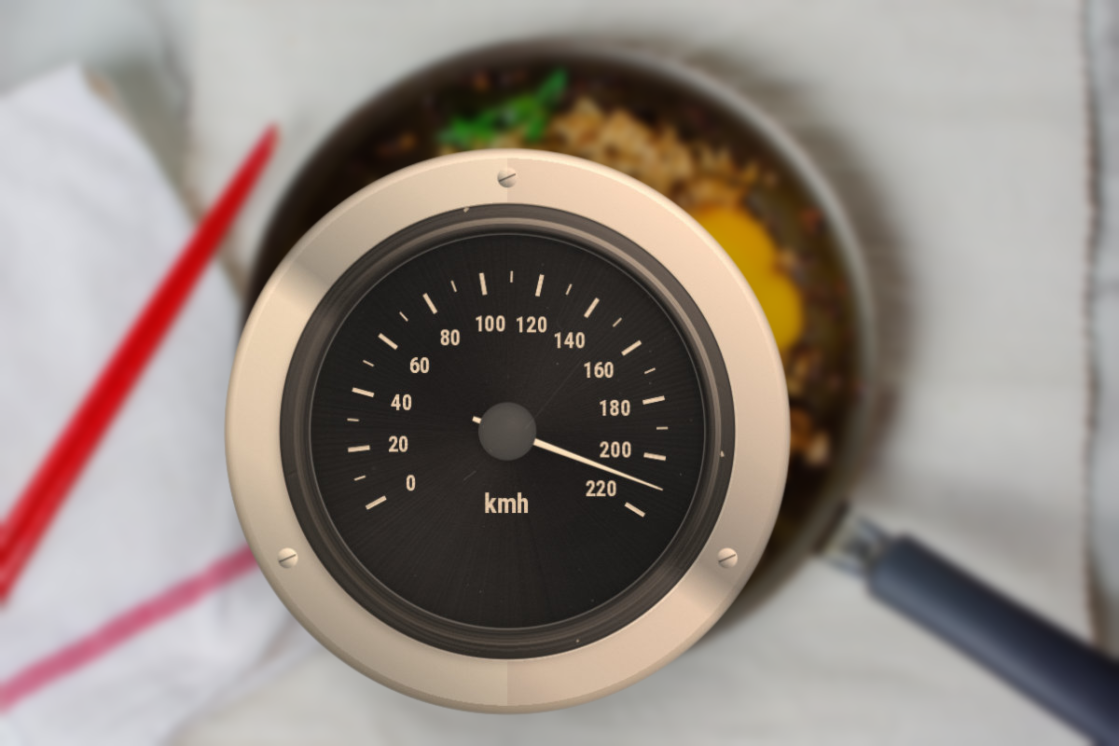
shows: 210 km/h
